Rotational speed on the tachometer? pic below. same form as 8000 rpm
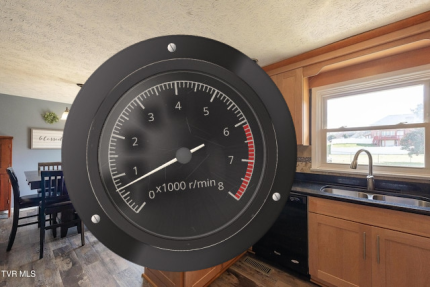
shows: 700 rpm
